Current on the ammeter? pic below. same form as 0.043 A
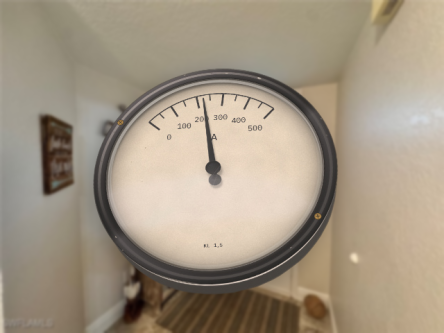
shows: 225 A
